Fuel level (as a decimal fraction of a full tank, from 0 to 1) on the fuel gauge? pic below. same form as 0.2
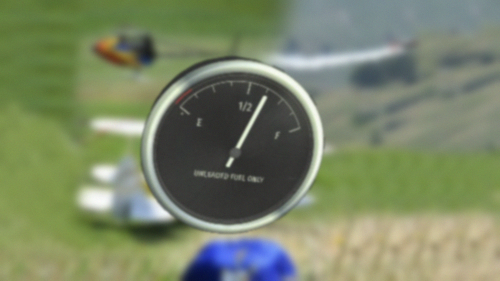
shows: 0.625
